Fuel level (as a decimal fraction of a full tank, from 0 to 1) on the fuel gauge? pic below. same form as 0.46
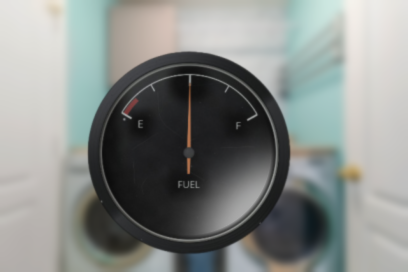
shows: 0.5
